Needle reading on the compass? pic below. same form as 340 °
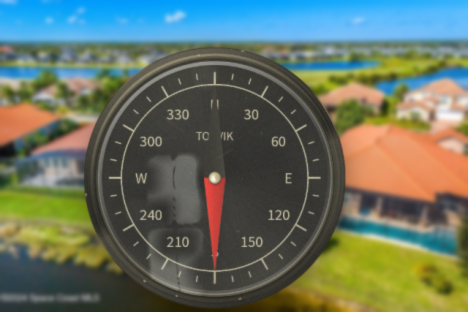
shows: 180 °
